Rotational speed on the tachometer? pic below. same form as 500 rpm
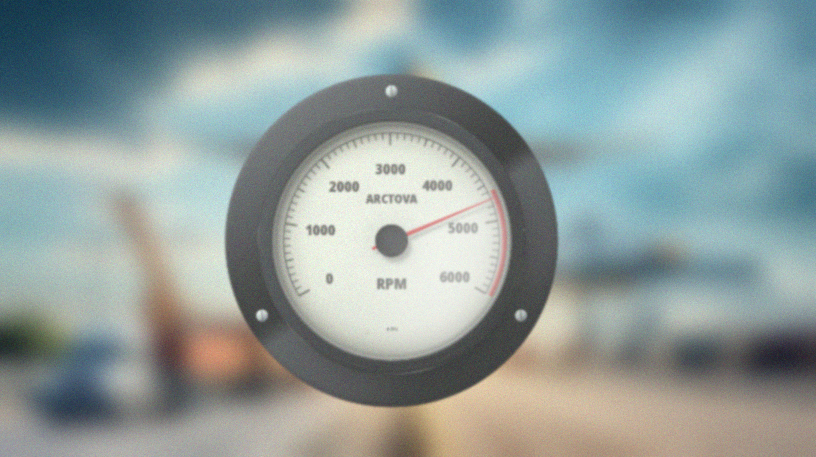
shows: 4700 rpm
